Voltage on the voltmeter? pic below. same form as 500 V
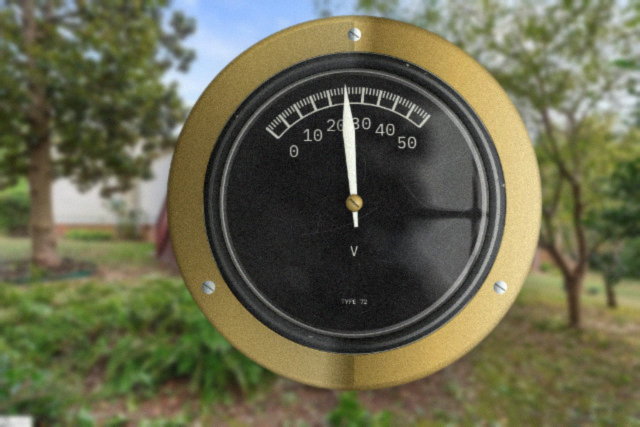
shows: 25 V
